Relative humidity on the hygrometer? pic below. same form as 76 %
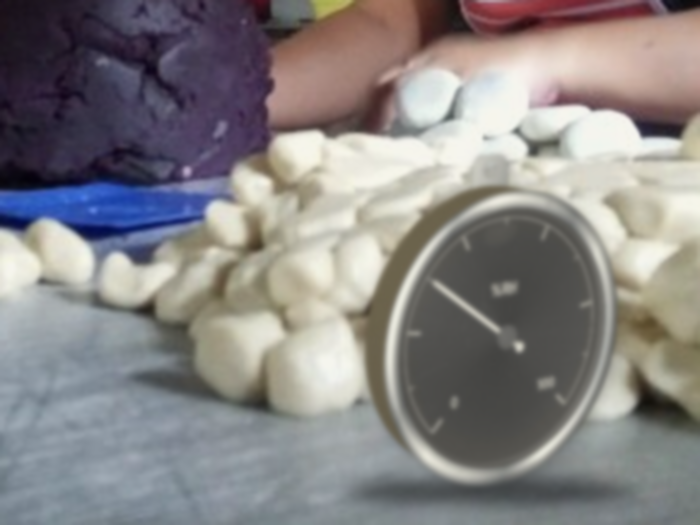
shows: 30 %
